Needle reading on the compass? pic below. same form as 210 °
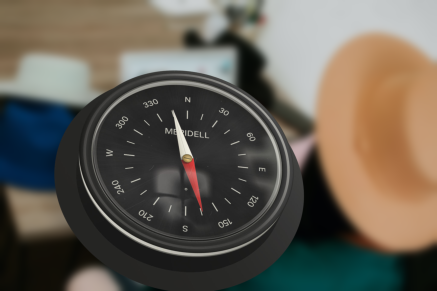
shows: 165 °
